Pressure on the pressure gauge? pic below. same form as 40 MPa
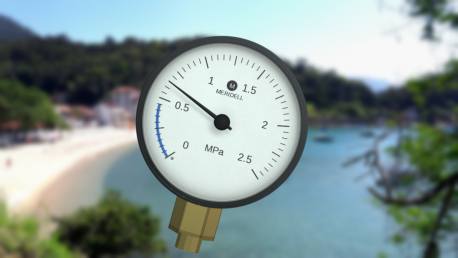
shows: 0.65 MPa
